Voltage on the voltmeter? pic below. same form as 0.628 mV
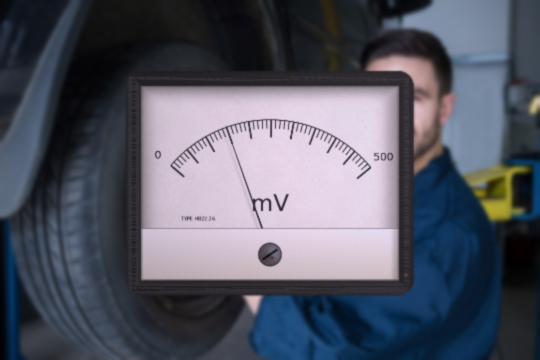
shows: 150 mV
